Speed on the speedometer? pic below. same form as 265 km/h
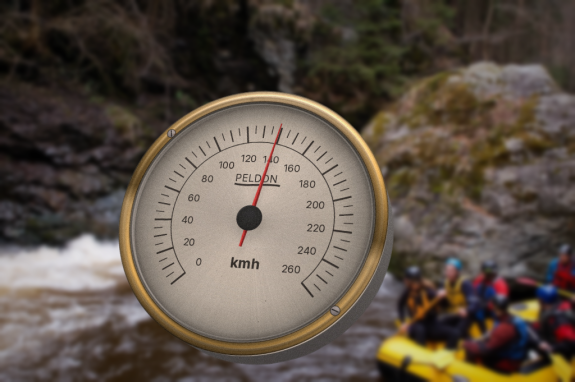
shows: 140 km/h
